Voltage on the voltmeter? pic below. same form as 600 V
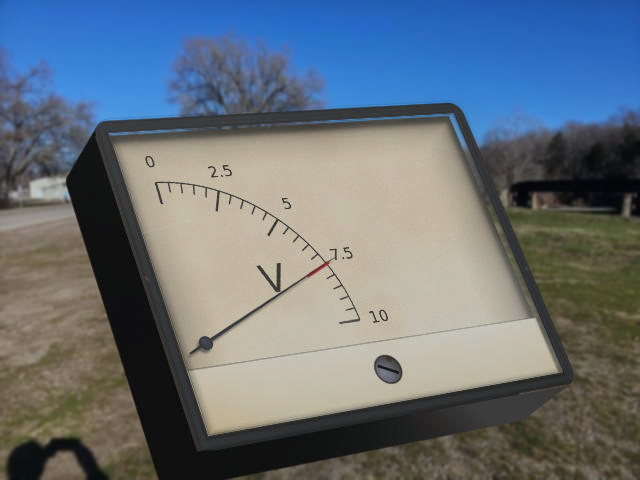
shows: 7.5 V
